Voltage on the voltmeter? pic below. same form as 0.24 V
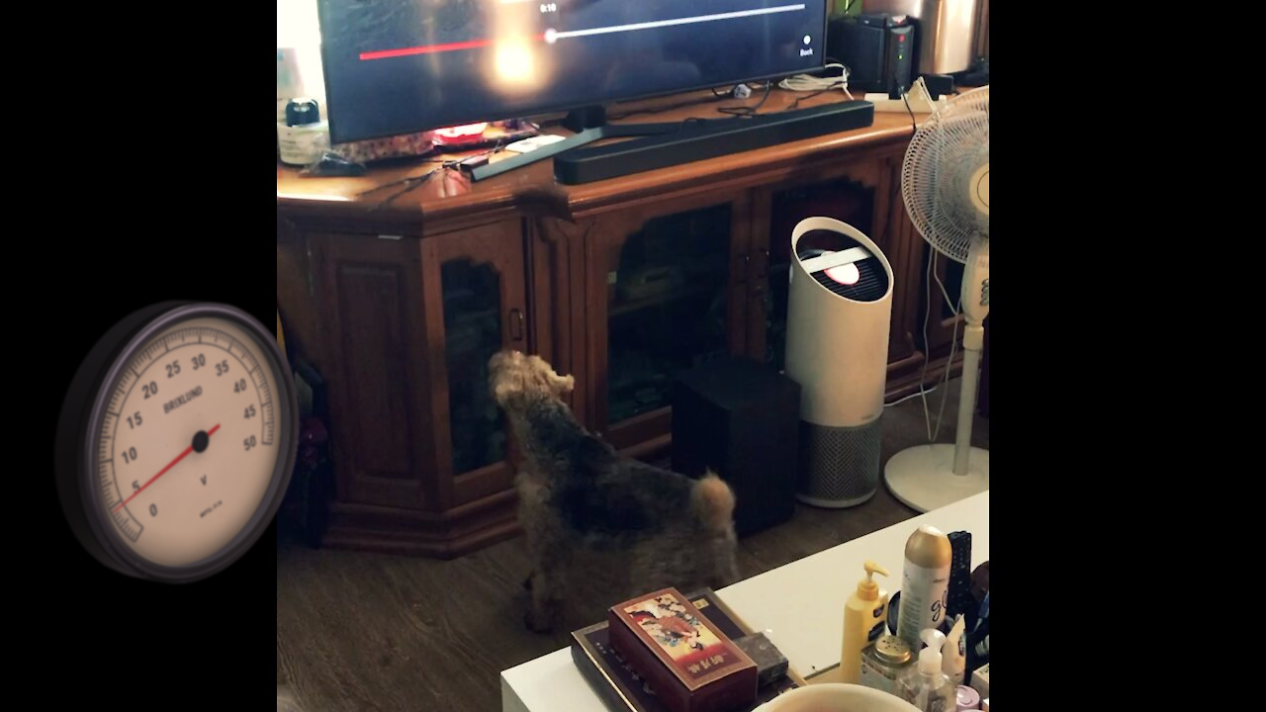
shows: 5 V
